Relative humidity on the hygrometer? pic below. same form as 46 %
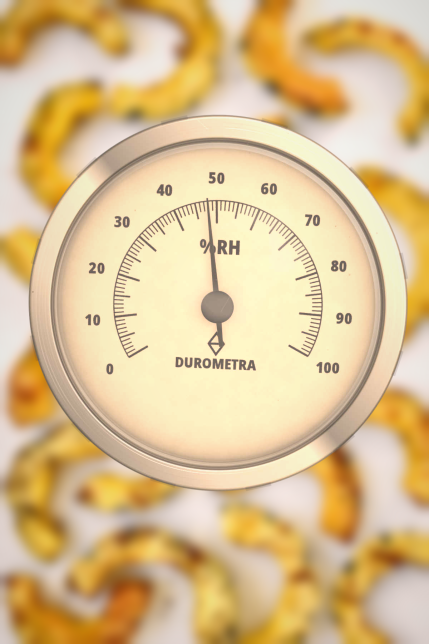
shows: 48 %
